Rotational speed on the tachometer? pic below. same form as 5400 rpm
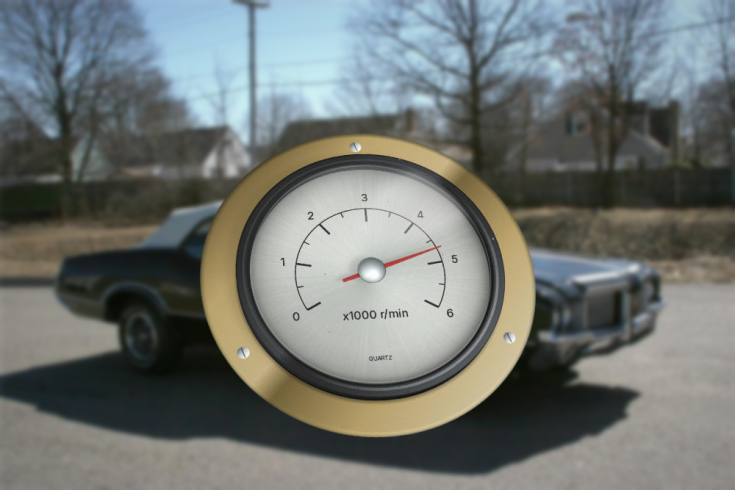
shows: 4750 rpm
